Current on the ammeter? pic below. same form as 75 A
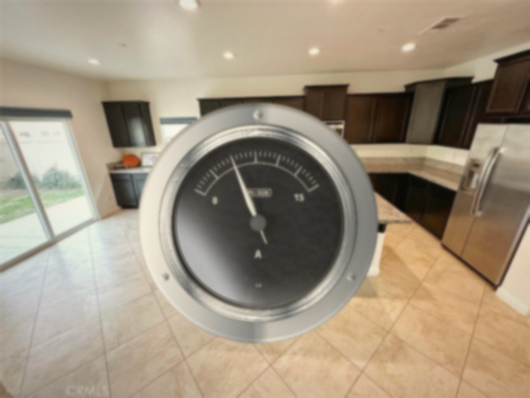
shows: 5 A
